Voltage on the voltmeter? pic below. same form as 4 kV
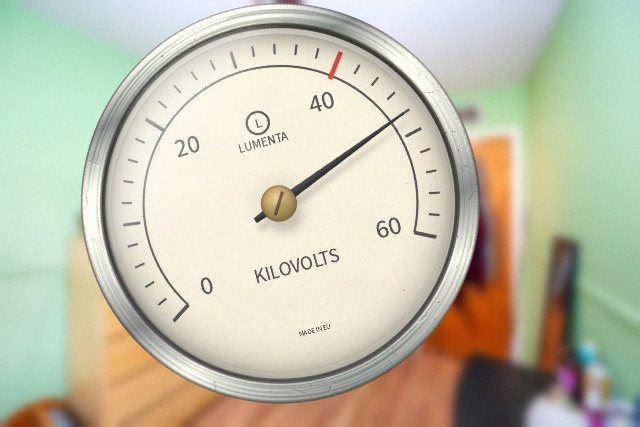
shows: 48 kV
